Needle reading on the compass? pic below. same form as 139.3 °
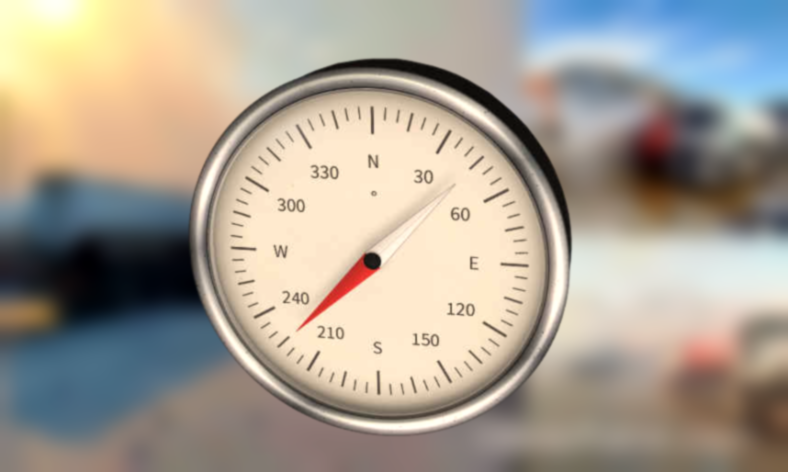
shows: 225 °
